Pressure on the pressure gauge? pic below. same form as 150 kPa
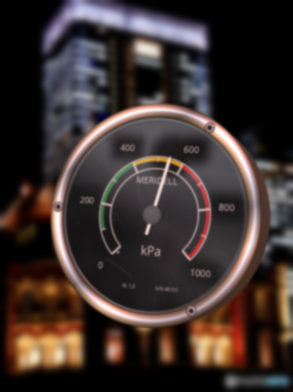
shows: 550 kPa
